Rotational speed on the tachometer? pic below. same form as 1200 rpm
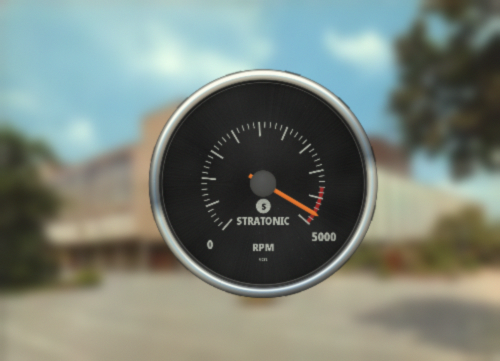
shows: 4800 rpm
